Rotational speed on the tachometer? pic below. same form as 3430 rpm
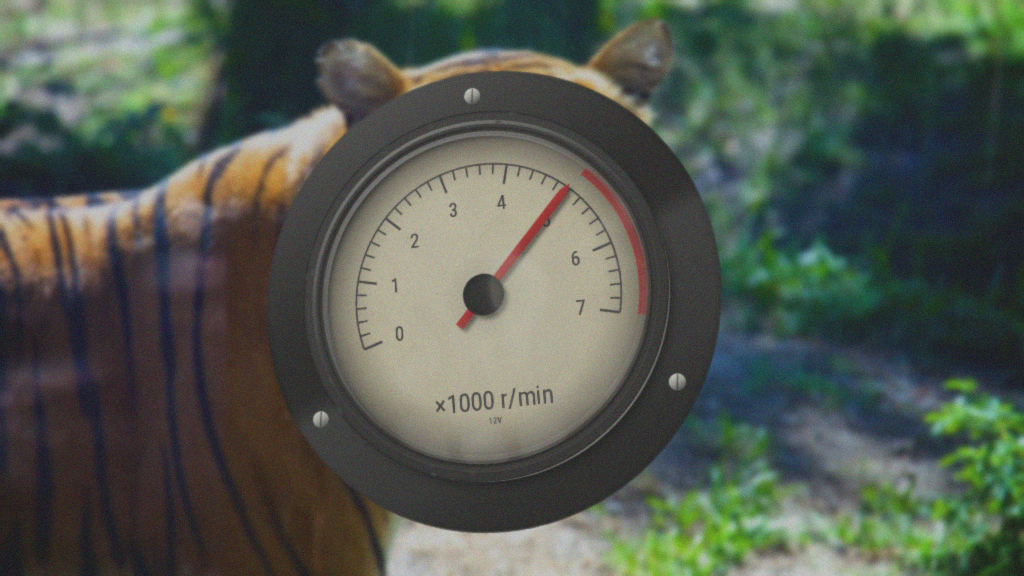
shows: 5000 rpm
